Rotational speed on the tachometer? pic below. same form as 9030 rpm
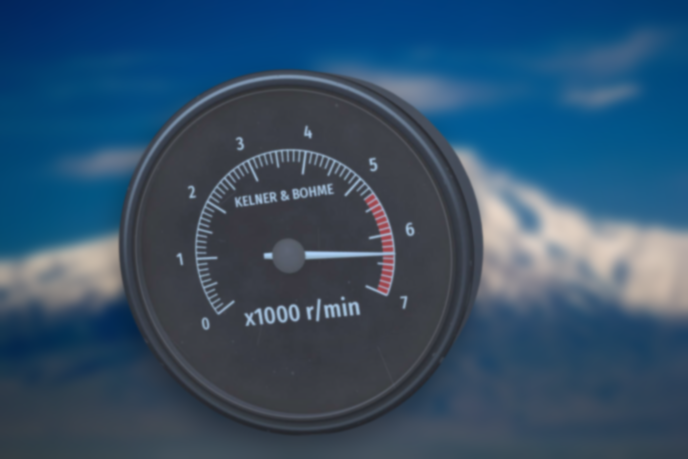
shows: 6300 rpm
